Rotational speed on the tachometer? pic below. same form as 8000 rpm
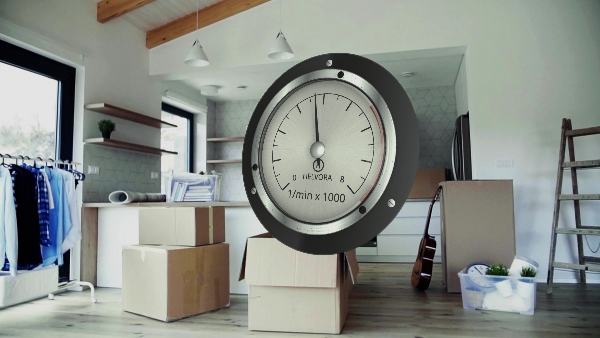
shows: 3750 rpm
